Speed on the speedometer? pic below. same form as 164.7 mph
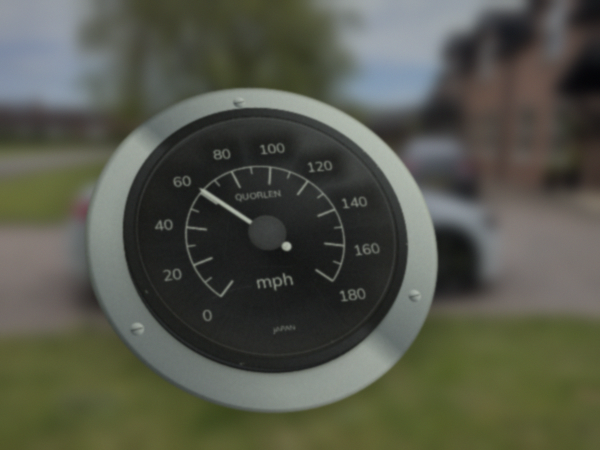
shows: 60 mph
